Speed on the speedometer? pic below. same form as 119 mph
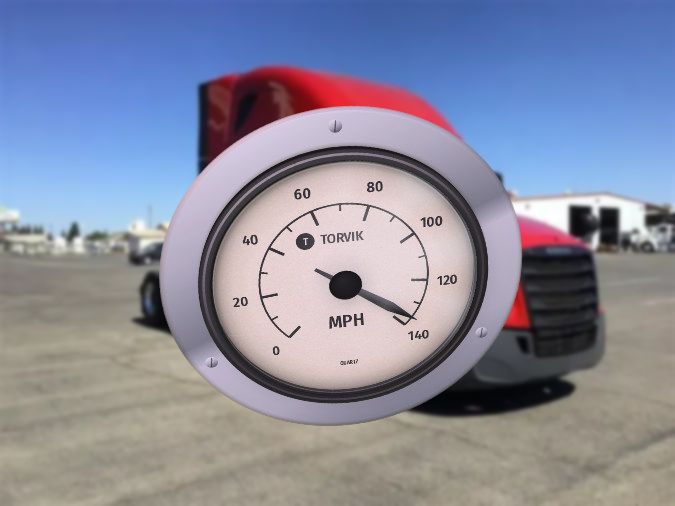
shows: 135 mph
